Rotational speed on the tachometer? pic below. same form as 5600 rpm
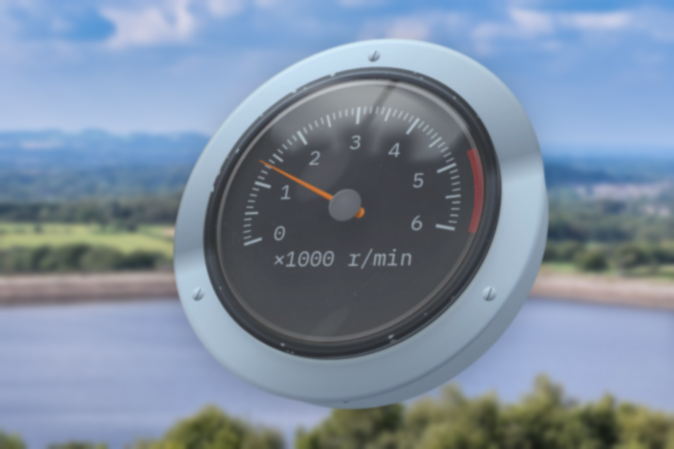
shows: 1300 rpm
